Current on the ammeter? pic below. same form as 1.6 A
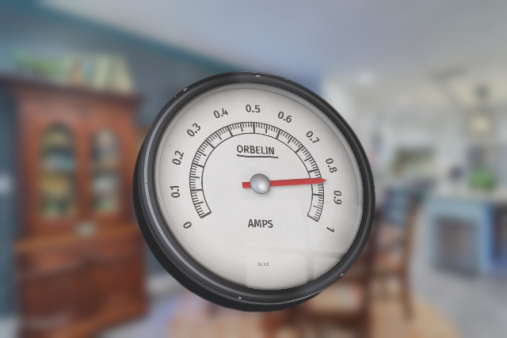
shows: 0.85 A
